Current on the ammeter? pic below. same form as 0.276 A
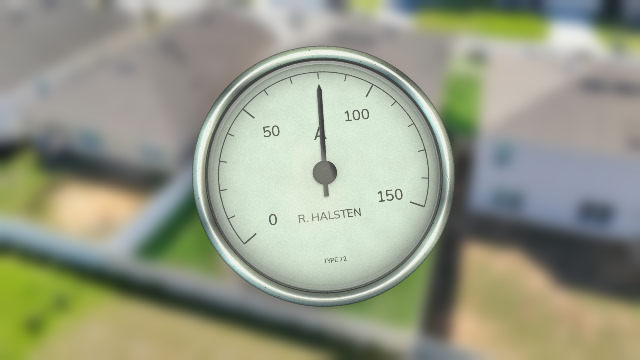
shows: 80 A
